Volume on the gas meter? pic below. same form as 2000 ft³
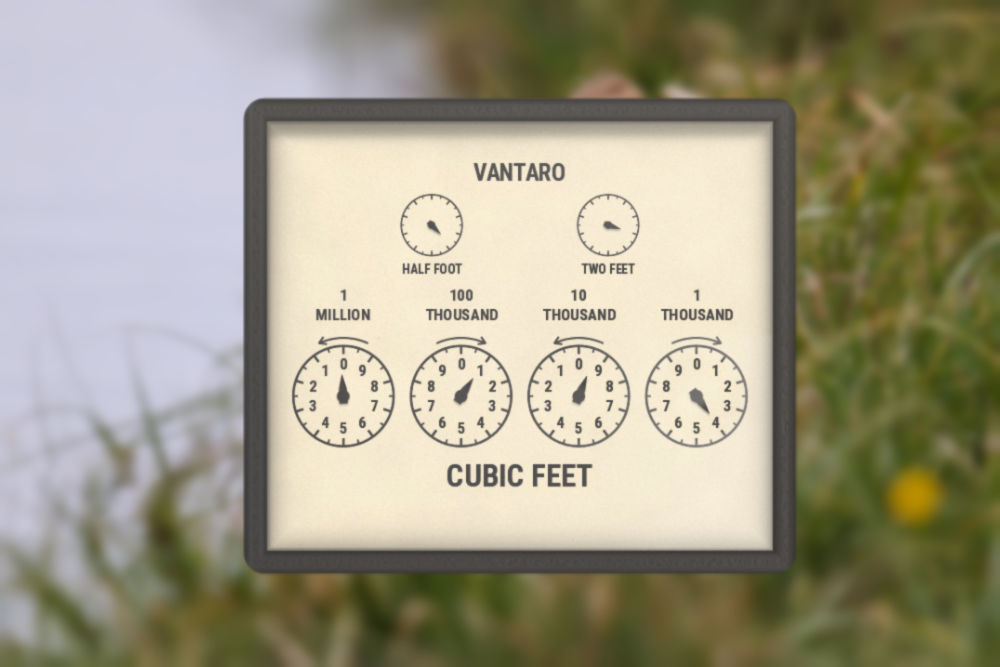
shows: 9400 ft³
